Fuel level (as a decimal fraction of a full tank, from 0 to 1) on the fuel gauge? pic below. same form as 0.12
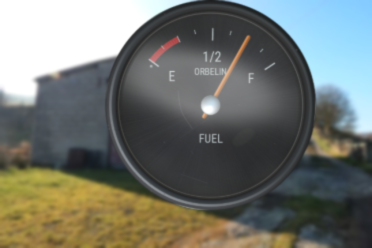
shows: 0.75
